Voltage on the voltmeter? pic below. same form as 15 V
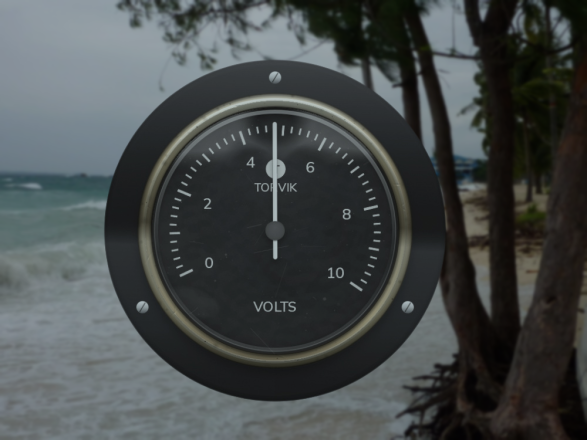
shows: 4.8 V
